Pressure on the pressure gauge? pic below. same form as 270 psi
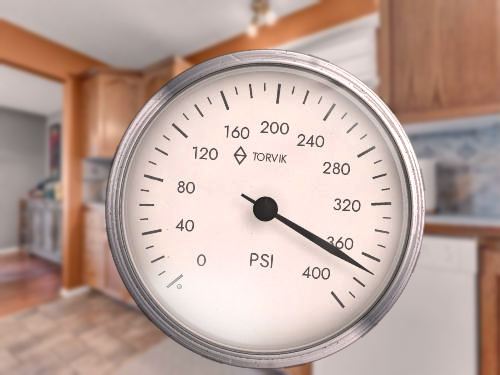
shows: 370 psi
